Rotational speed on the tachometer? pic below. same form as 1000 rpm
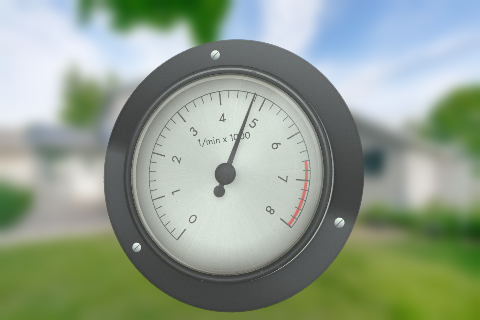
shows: 4800 rpm
